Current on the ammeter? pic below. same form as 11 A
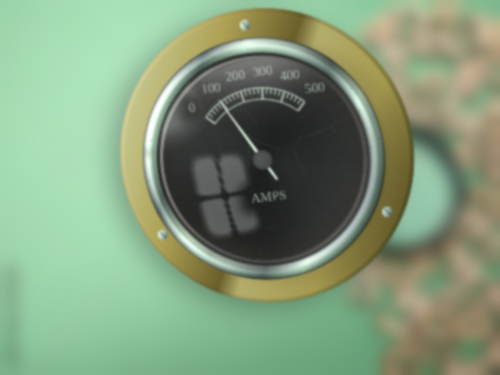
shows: 100 A
